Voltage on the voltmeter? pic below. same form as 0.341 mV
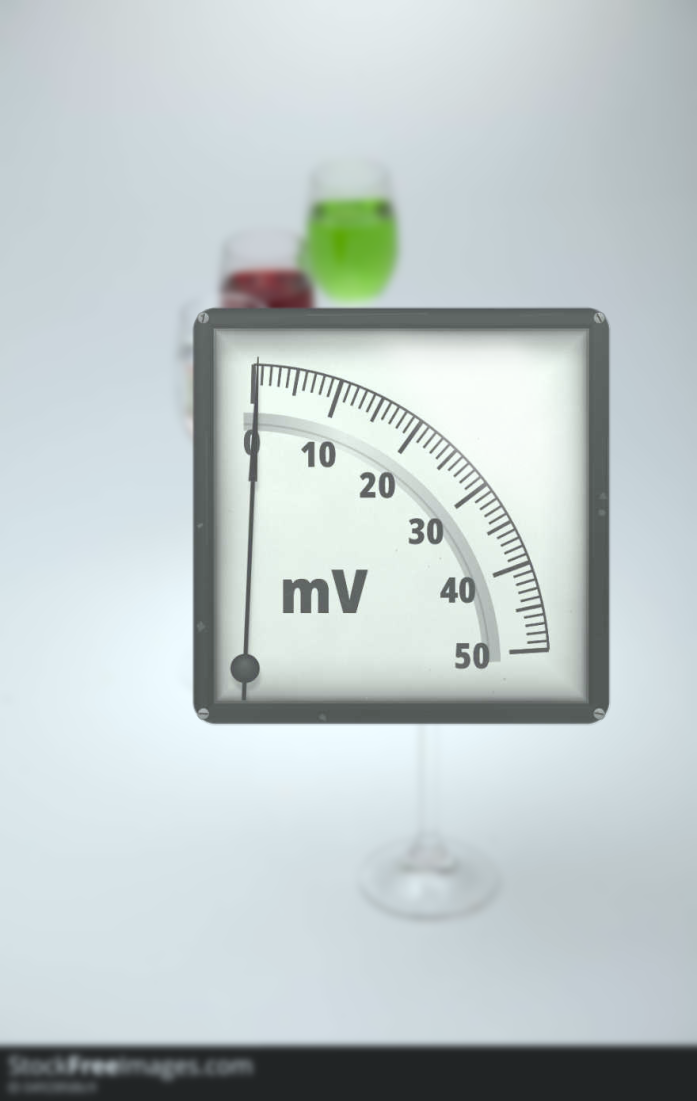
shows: 0.5 mV
